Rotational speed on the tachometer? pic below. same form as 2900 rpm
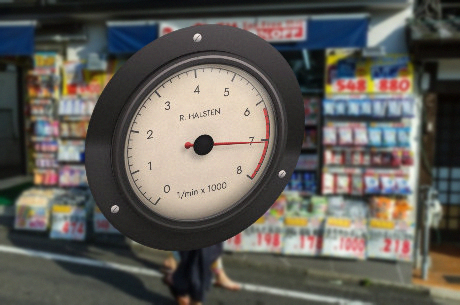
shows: 7000 rpm
